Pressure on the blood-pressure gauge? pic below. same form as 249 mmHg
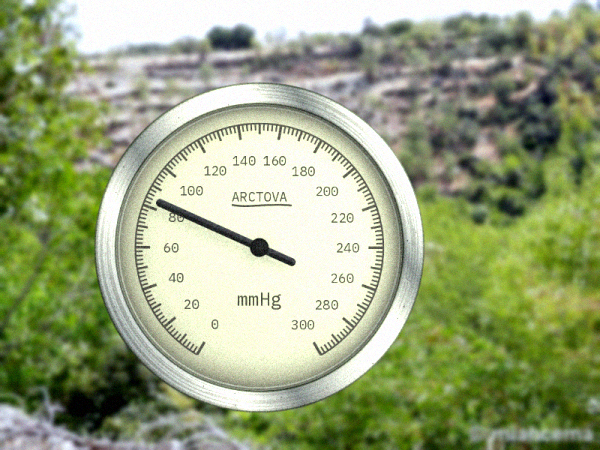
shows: 84 mmHg
